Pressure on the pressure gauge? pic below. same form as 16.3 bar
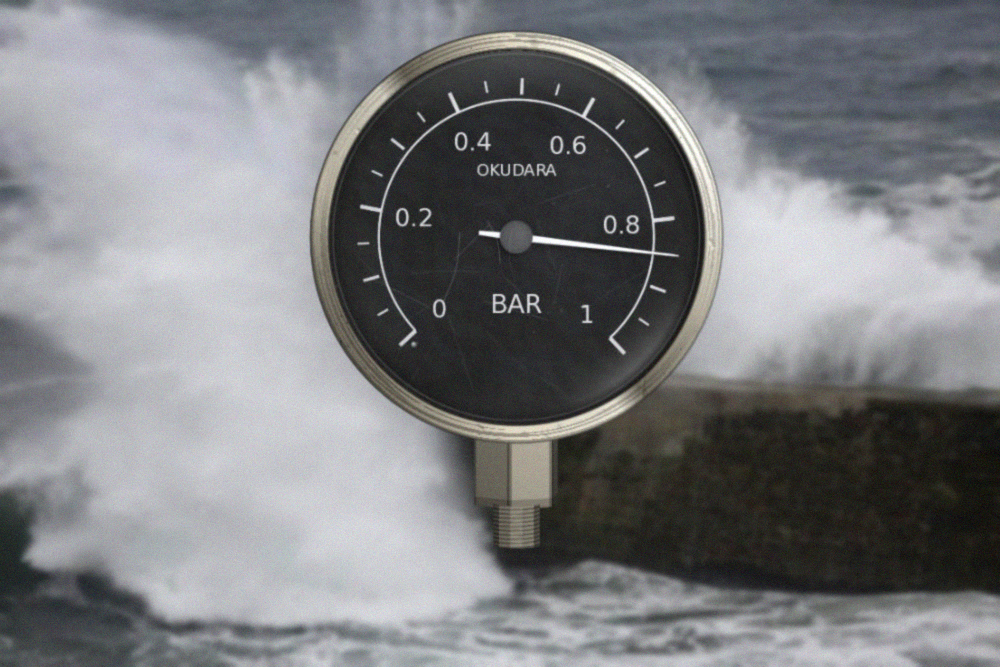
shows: 0.85 bar
